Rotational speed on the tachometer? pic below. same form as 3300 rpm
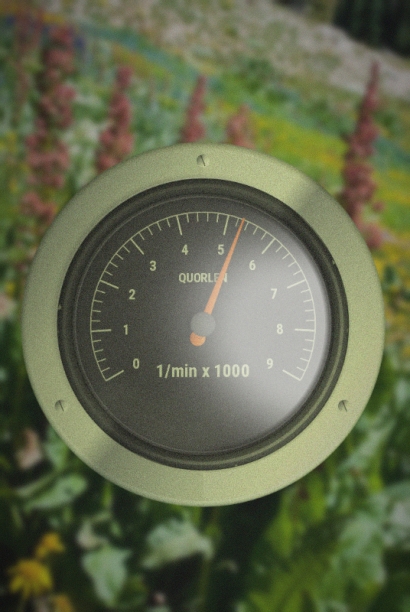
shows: 5300 rpm
